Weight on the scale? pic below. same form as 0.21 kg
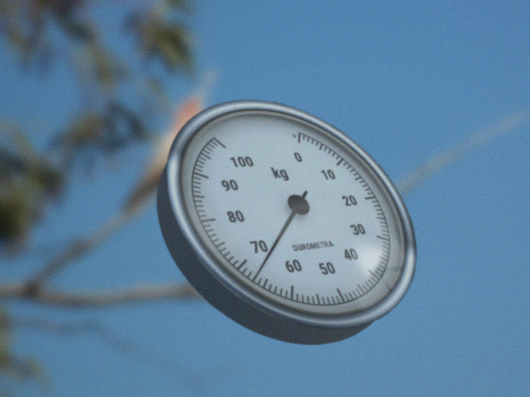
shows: 67 kg
